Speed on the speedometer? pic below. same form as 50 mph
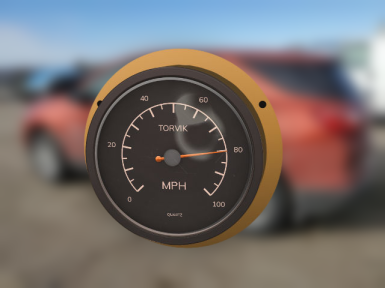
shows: 80 mph
